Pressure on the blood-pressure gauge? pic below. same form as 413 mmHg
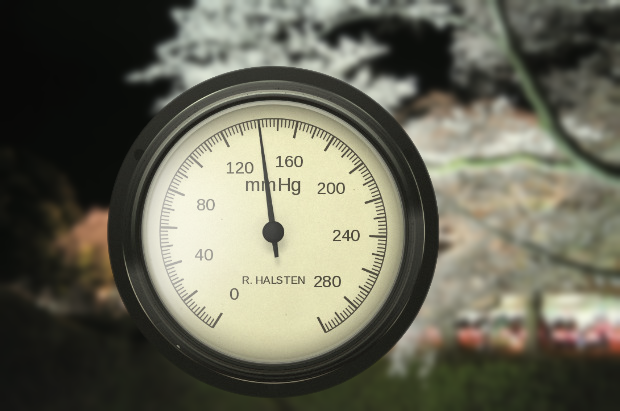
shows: 140 mmHg
